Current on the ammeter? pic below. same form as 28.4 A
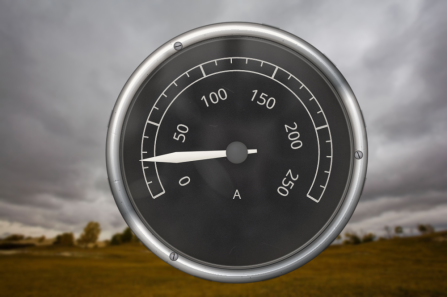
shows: 25 A
